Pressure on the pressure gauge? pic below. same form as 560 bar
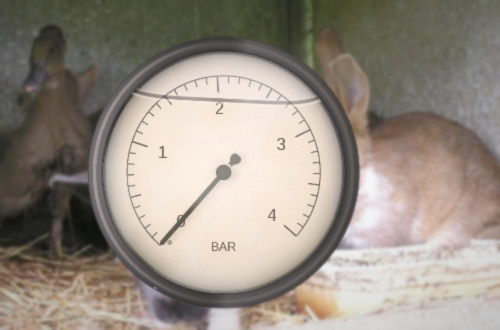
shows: 0 bar
